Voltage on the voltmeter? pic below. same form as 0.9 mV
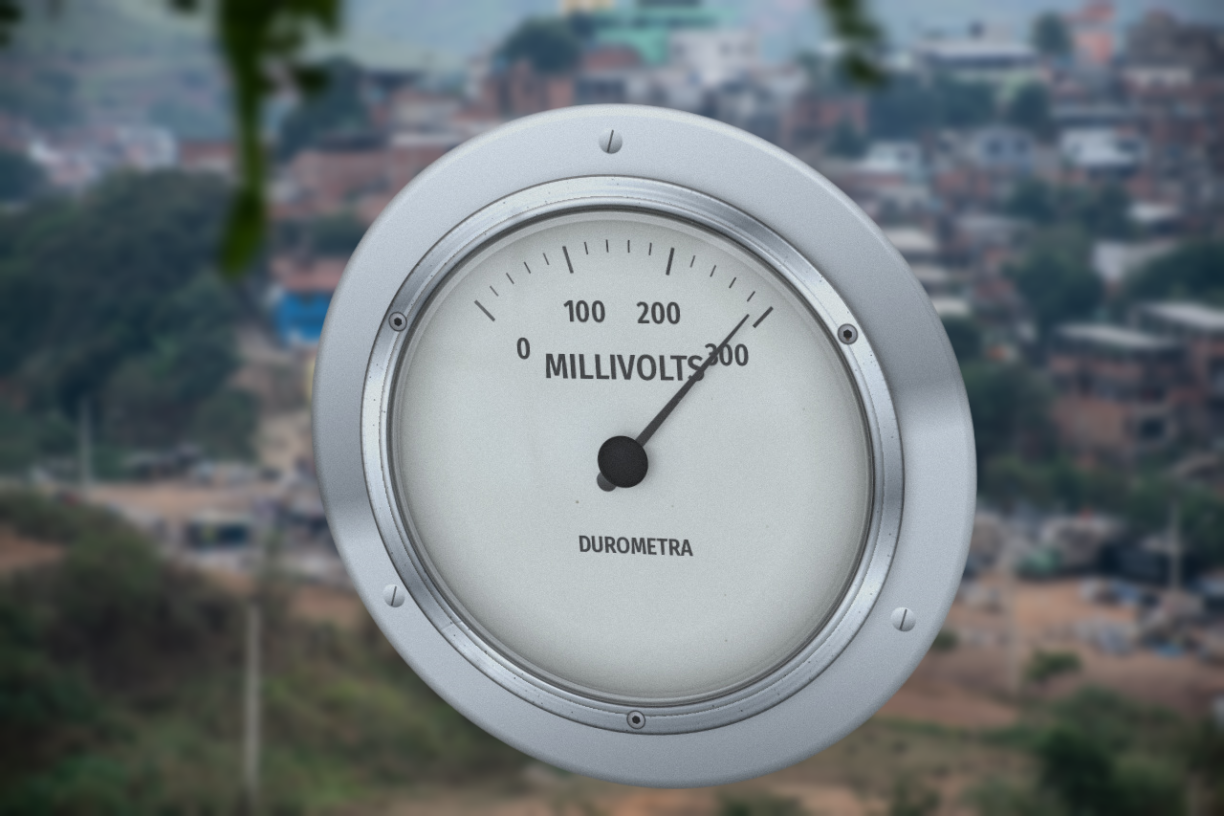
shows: 290 mV
